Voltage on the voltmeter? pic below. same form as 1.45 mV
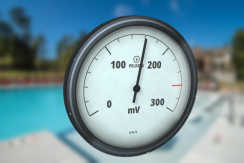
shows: 160 mV
